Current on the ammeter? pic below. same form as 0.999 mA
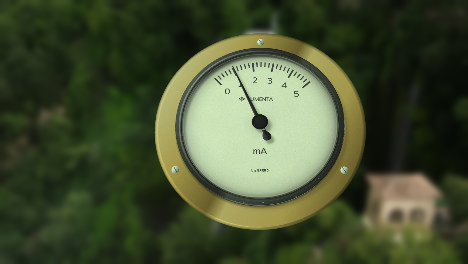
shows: 1 mA
